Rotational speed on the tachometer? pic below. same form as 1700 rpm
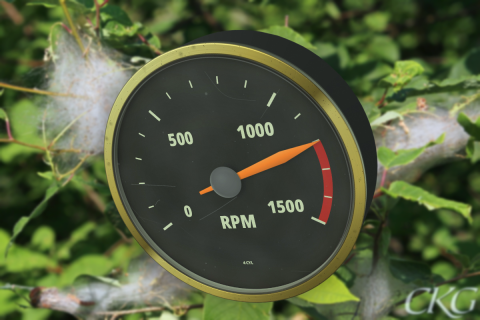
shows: 1200 rpm
